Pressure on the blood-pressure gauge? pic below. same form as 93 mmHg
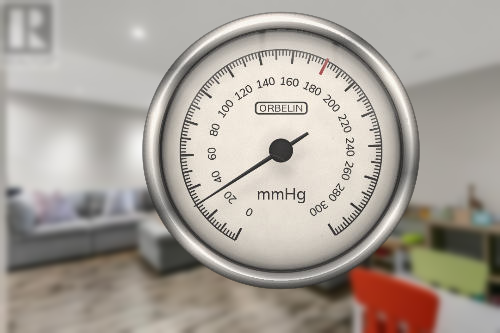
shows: 30 mmHg
